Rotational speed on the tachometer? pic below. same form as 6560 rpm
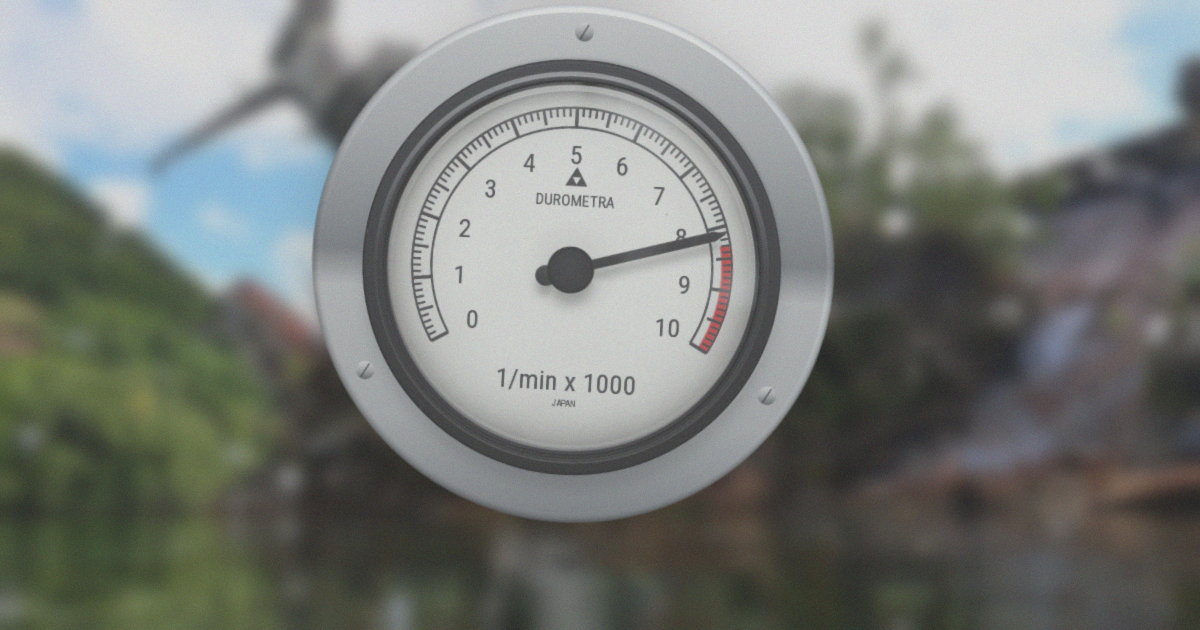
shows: 8100 rpm
